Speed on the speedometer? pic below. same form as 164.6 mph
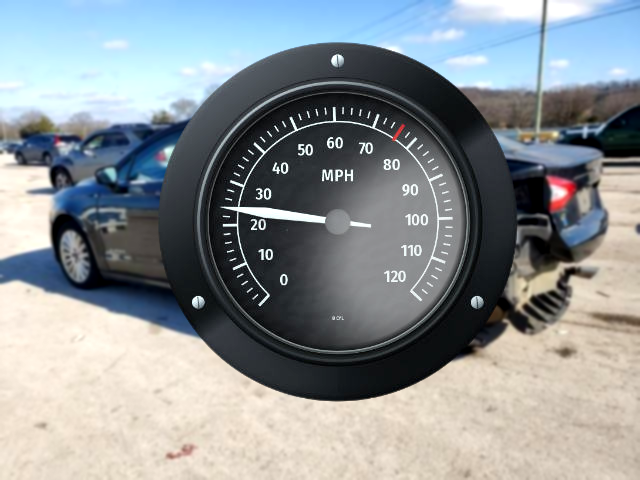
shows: 24 mph
